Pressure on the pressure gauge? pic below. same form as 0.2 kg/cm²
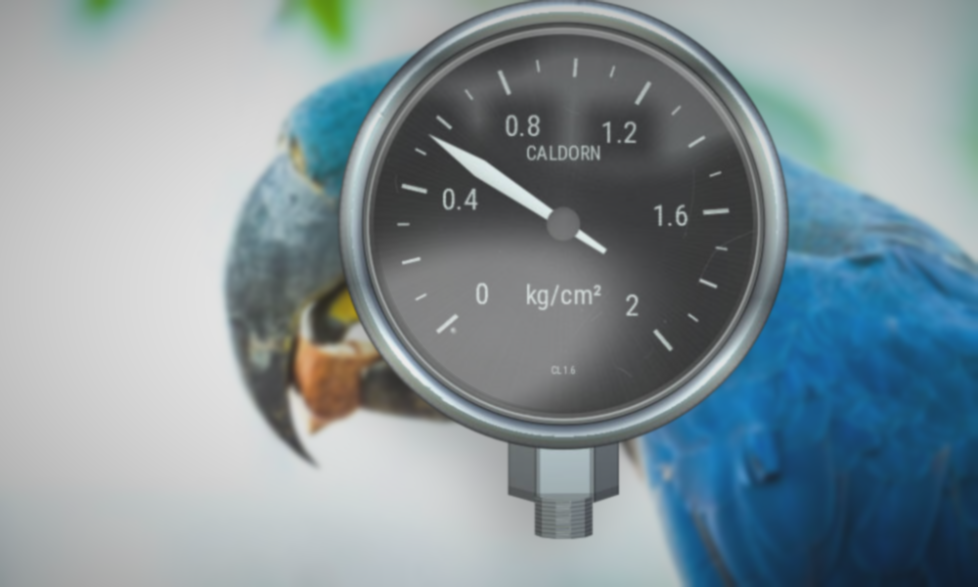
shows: 0.55 kg/cm²
